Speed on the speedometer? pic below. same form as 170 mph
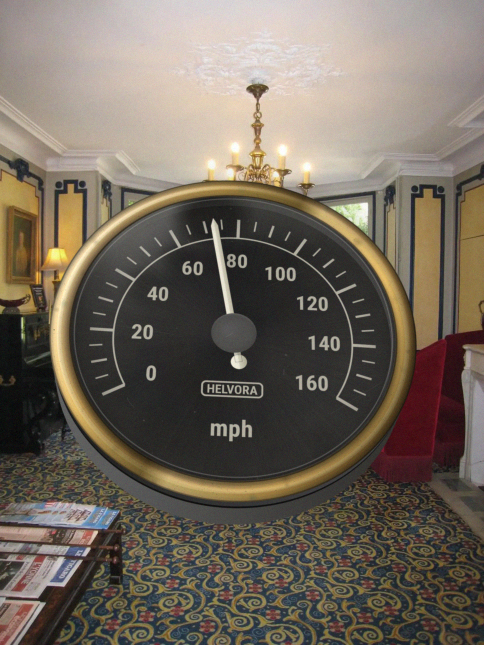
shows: 72.5 mph
